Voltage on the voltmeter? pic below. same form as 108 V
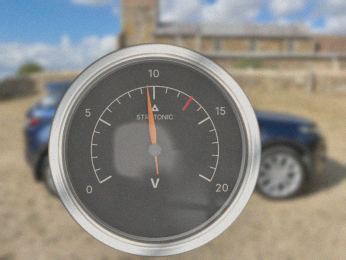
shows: 9.5 V
